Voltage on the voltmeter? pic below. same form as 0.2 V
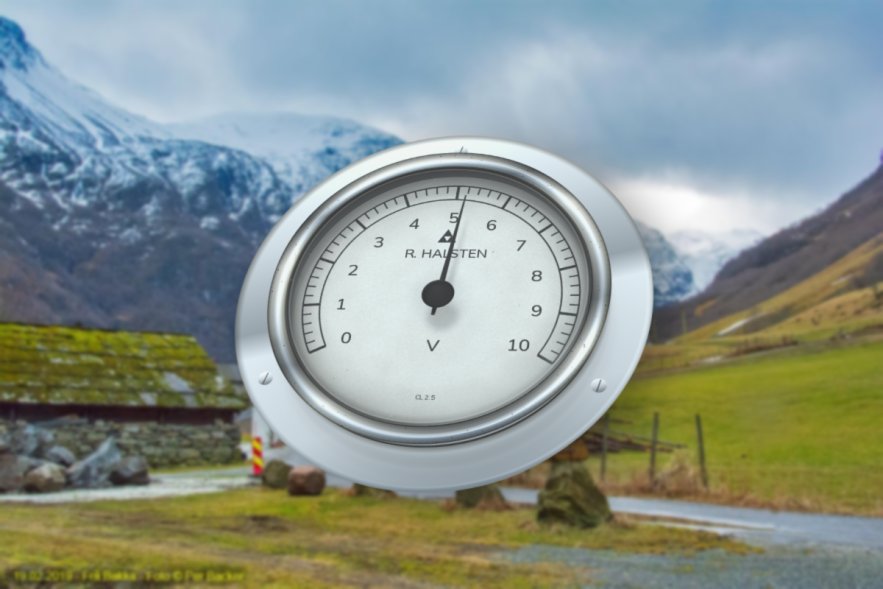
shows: 5.2 V
